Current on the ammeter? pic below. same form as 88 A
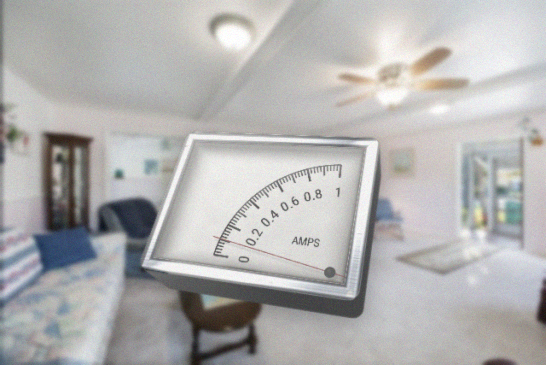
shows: 0.1 A
